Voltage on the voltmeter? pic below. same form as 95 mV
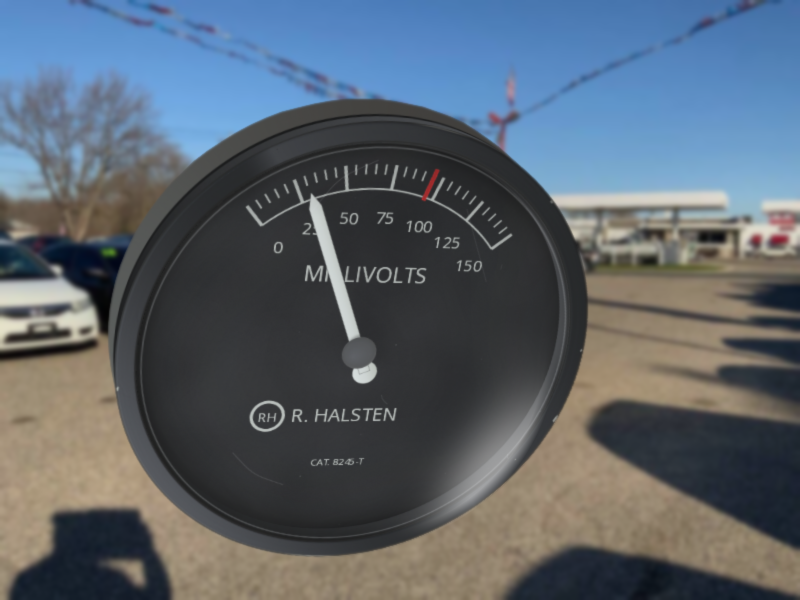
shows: 30 mV
